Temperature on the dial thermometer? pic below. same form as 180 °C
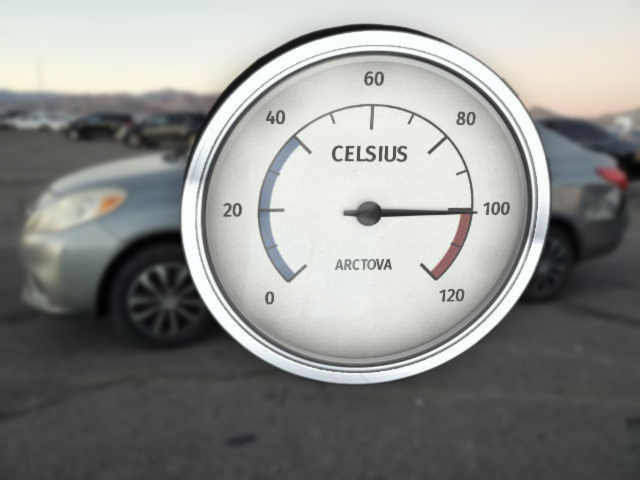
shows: 100 °C
